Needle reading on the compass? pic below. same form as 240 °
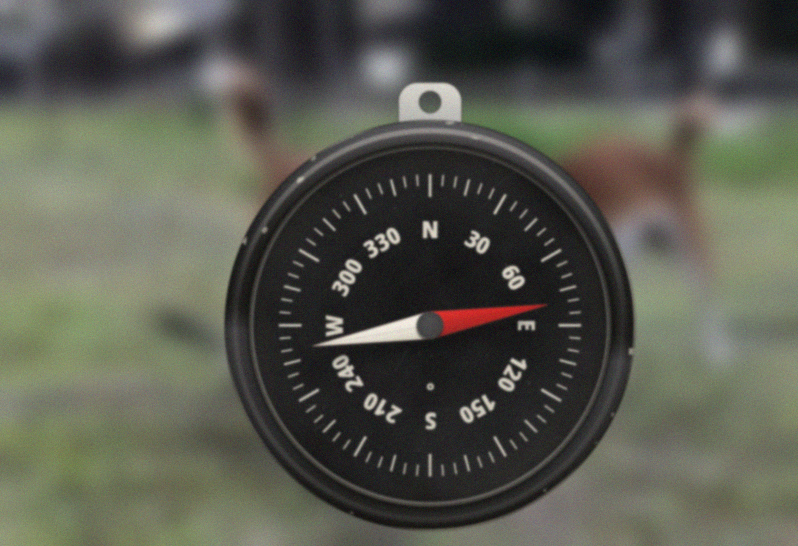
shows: 80 °
